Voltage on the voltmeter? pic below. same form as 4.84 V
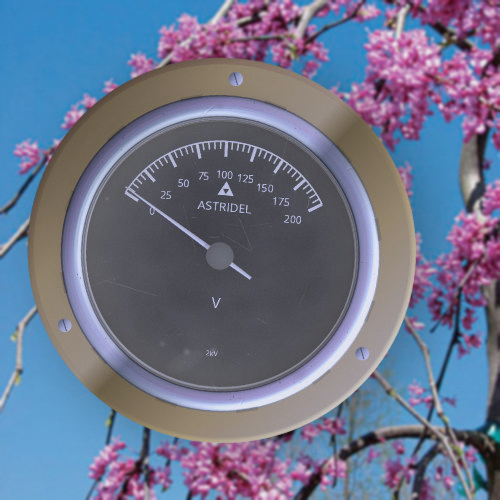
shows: 5 V
